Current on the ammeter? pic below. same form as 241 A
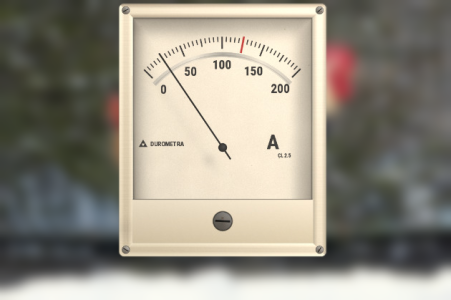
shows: 25 A
